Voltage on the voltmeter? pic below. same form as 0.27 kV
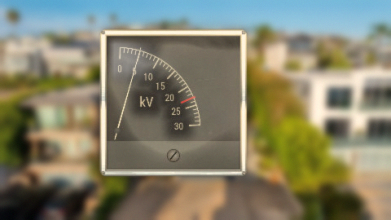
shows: 5 kV
